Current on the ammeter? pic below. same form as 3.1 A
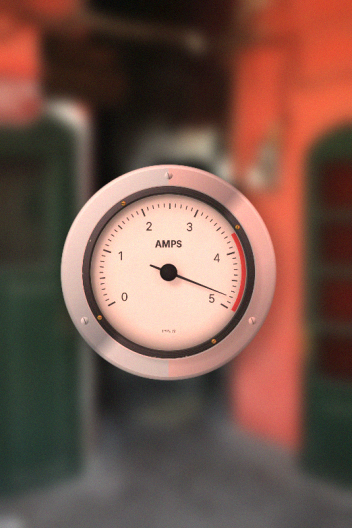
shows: 4.8 A
